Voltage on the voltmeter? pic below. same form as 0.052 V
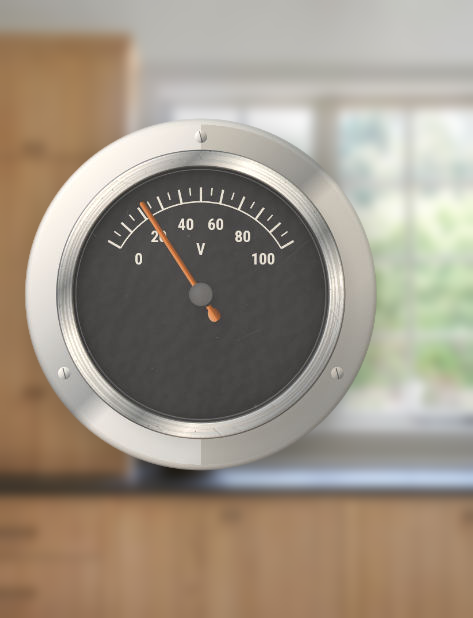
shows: 22.5 V
